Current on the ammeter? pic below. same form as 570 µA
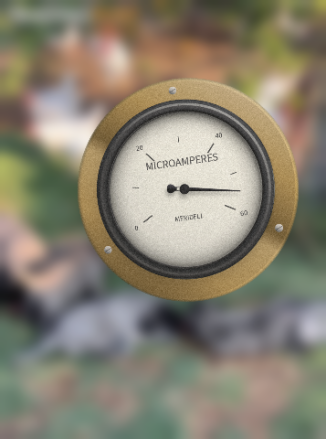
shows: 55 µA
